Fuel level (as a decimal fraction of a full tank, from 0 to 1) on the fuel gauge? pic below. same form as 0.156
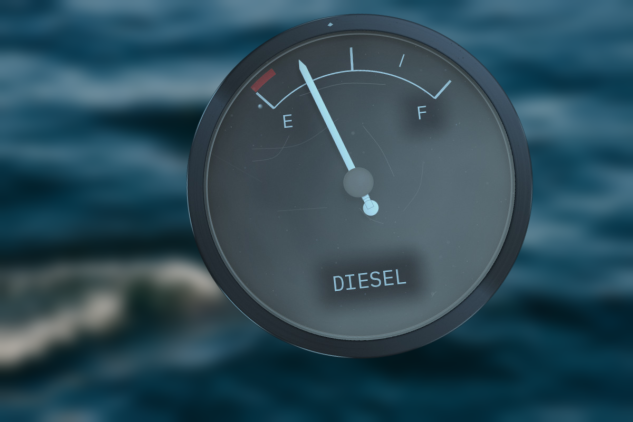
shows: 0.25
